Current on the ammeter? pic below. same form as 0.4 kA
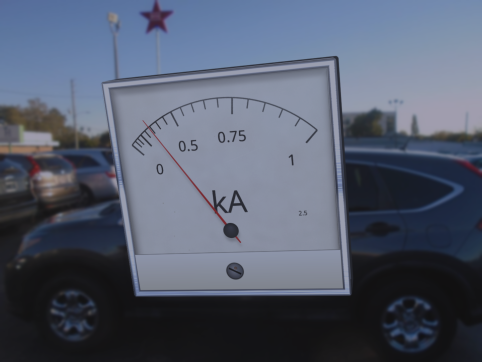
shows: 0.35 kA
